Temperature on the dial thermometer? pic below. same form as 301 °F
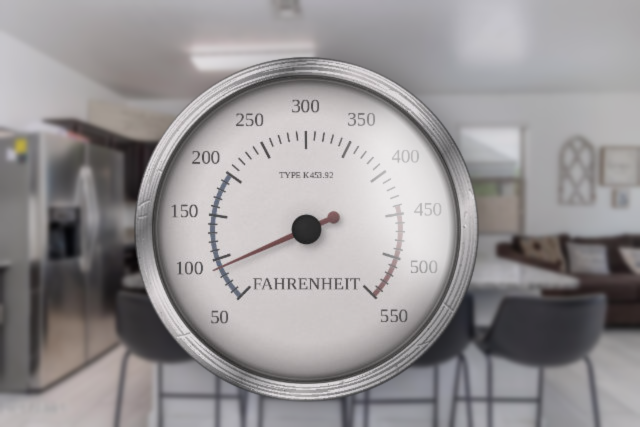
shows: 90 °F
